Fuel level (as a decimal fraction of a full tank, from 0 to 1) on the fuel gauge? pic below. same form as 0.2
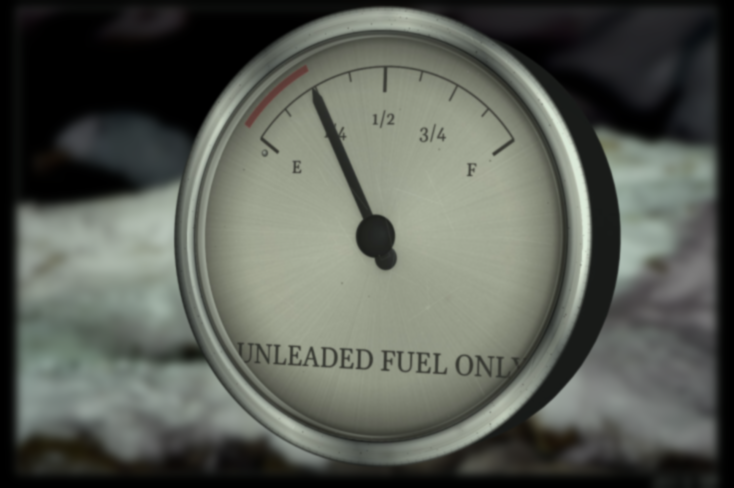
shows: 0.25
